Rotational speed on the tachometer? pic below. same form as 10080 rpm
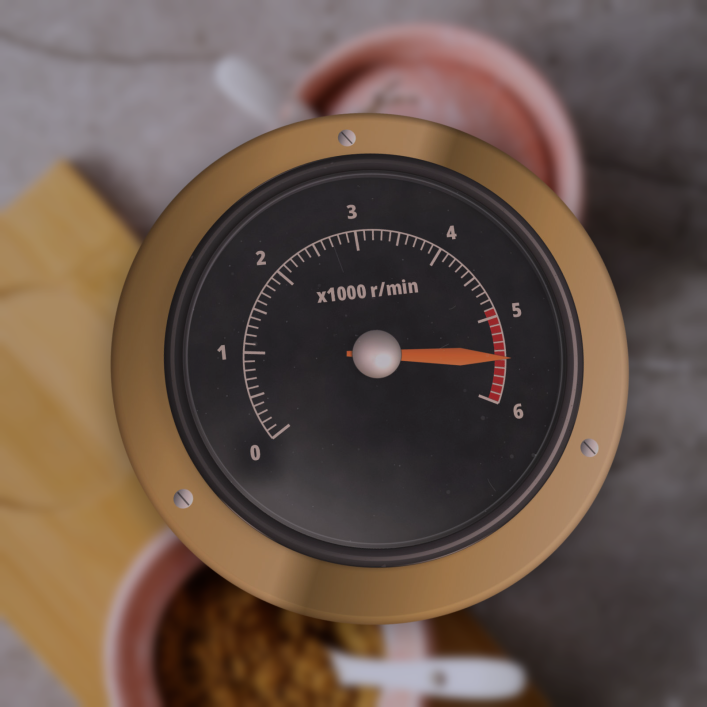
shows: 5500 rpm
